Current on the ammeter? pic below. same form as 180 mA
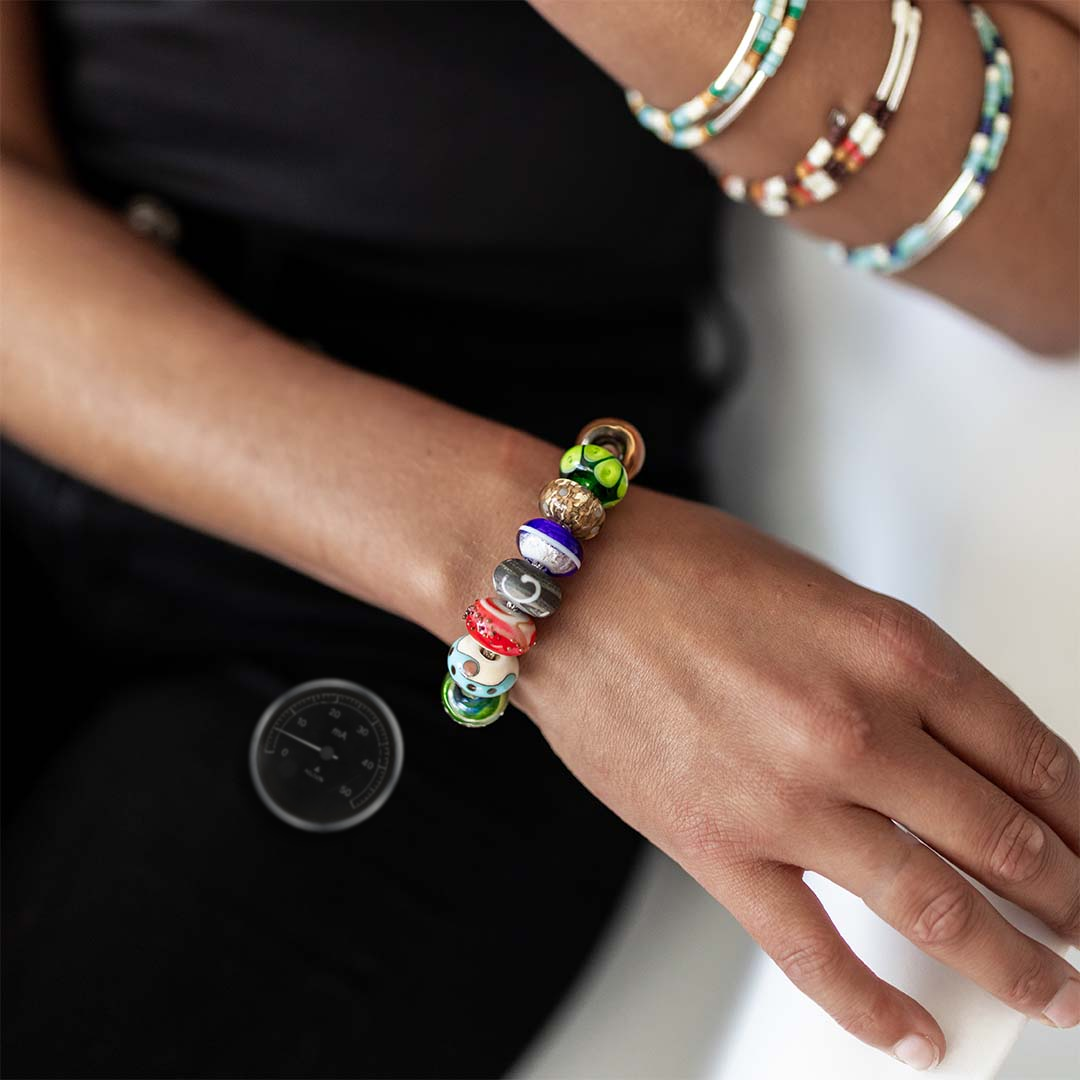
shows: 5 mA
